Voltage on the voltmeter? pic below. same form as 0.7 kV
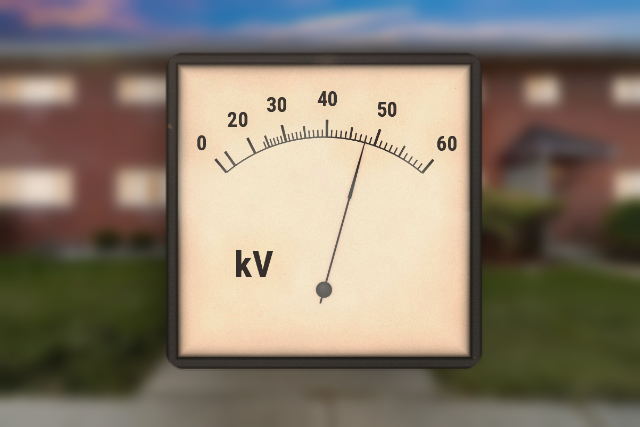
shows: 48 kV
